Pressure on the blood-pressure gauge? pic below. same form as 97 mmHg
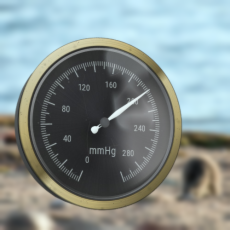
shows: 200 mmHg
